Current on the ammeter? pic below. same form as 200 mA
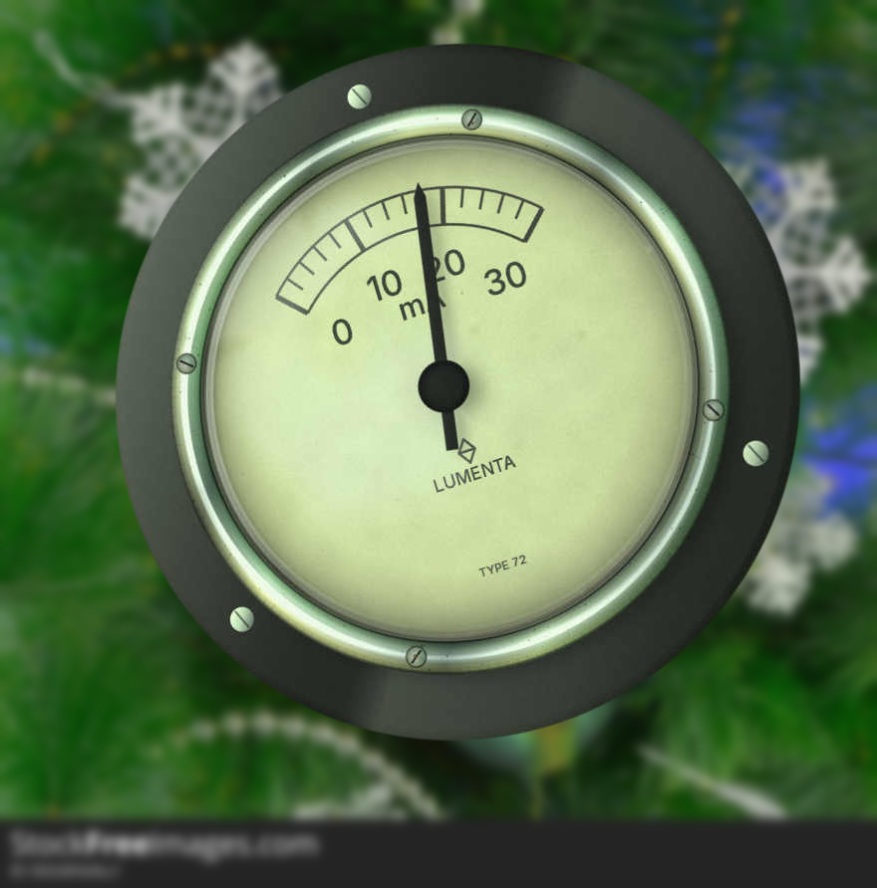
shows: 18 mA
